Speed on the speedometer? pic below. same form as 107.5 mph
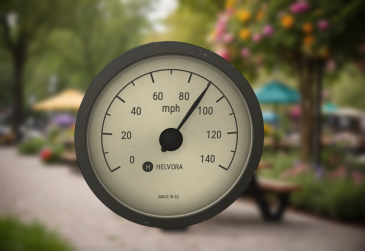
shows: 90 mph
